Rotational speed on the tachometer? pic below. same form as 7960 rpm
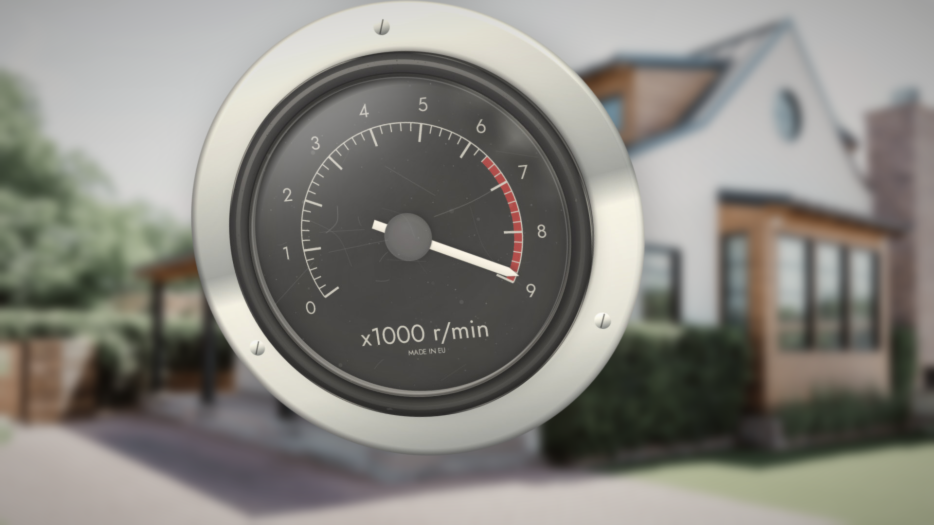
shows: 8800 rpm
